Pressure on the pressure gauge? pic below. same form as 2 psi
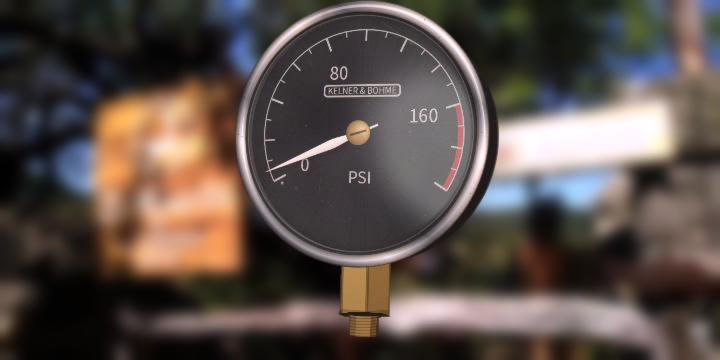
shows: 5 psi
